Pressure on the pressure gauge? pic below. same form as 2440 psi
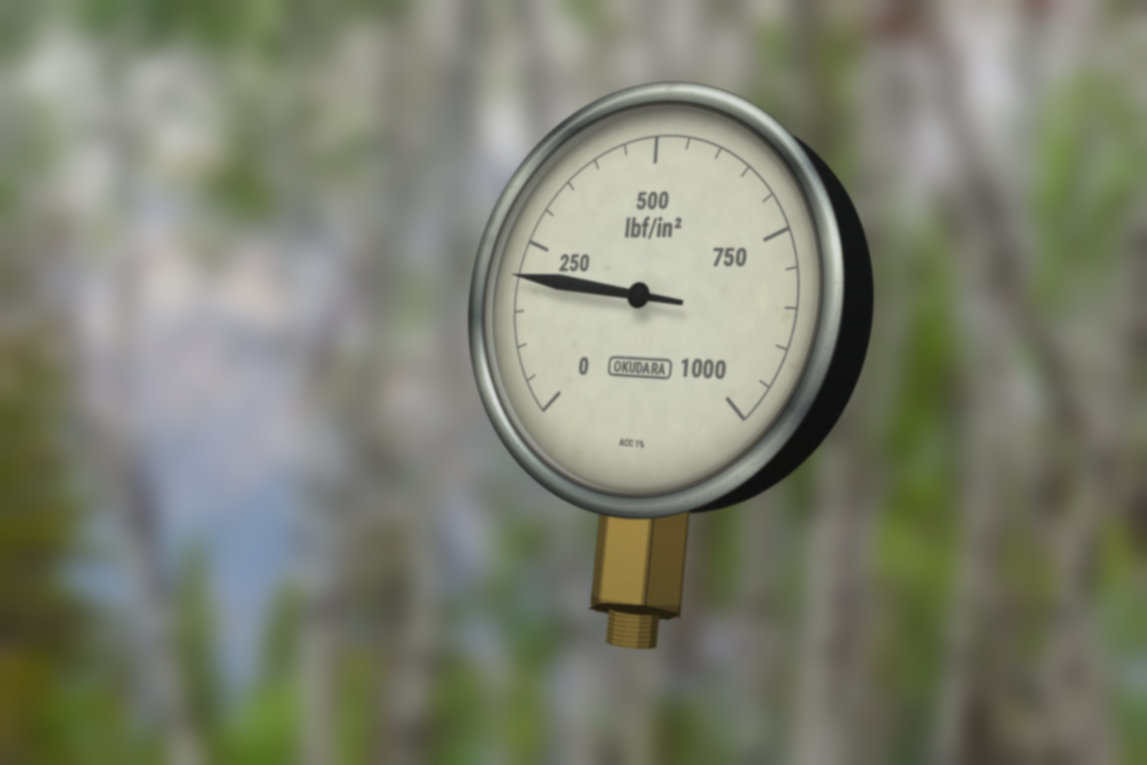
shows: 200 psi
